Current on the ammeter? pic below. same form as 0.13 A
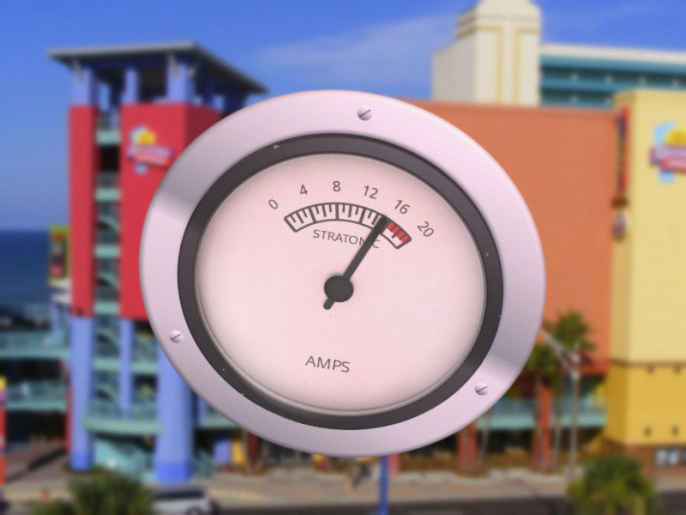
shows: 15 A
